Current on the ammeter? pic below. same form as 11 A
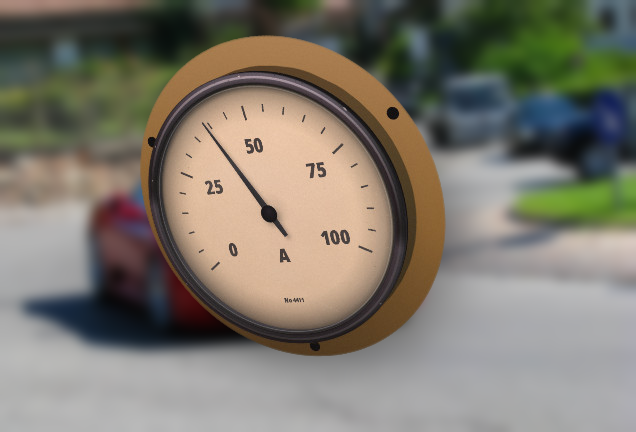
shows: 40 A
